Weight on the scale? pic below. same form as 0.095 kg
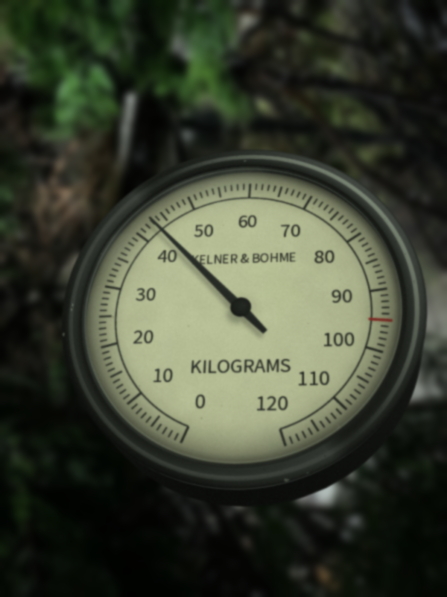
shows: 43 kg
